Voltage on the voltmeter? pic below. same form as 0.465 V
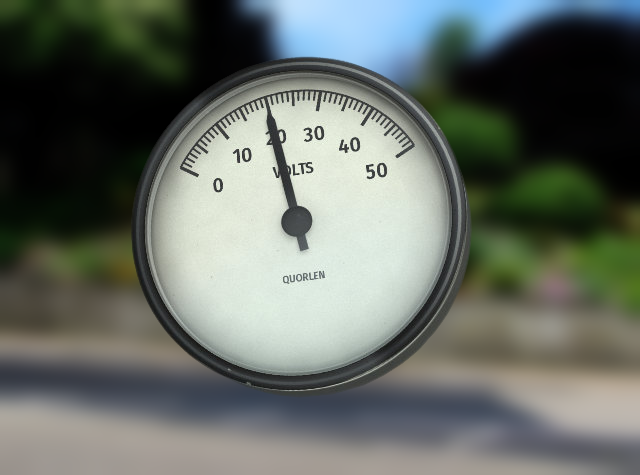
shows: 20 V
